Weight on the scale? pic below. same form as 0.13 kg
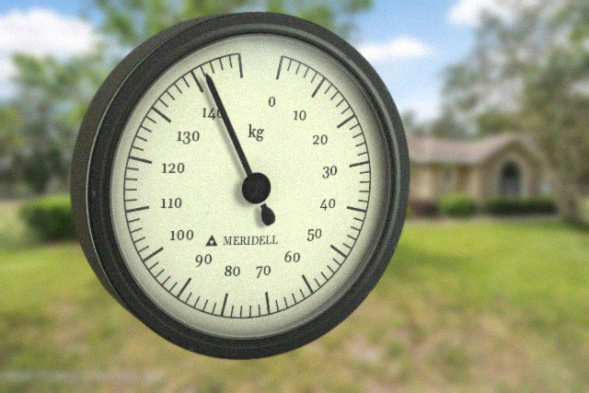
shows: 142 kg
